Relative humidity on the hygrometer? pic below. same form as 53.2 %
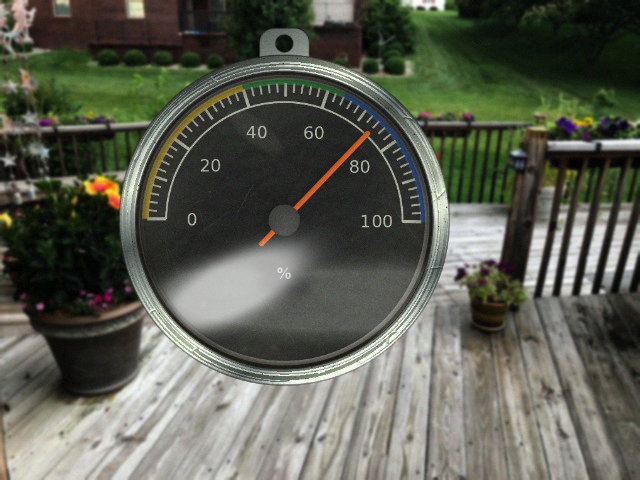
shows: 74 %
